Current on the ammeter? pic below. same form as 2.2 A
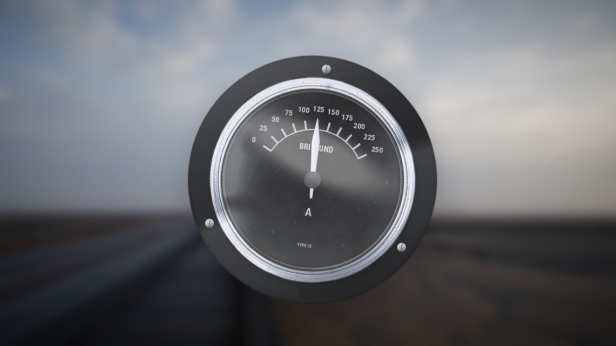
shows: 125 A
